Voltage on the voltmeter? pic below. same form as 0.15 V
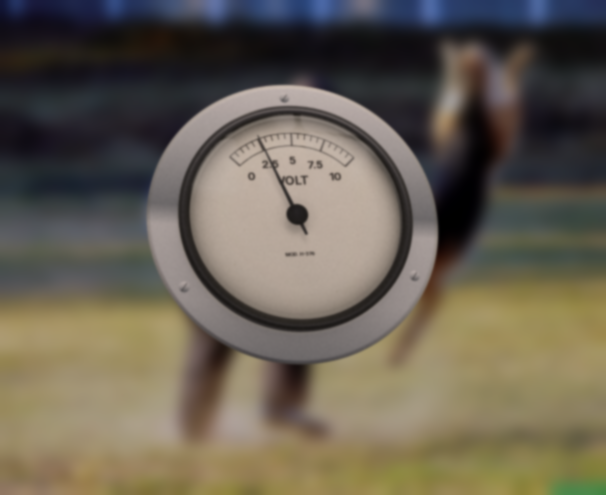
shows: 2.5 V
